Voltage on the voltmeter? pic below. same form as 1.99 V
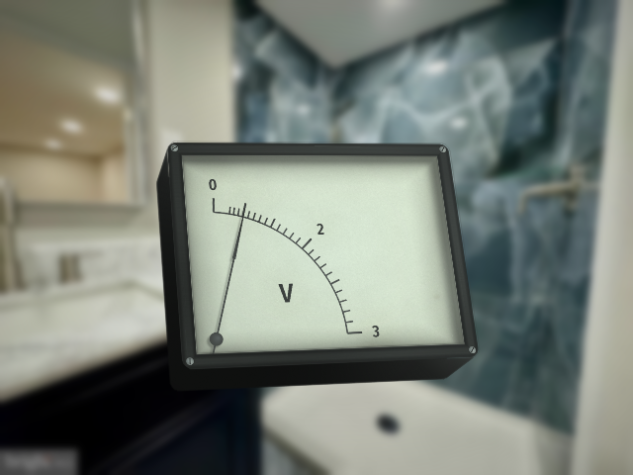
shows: 1 V
